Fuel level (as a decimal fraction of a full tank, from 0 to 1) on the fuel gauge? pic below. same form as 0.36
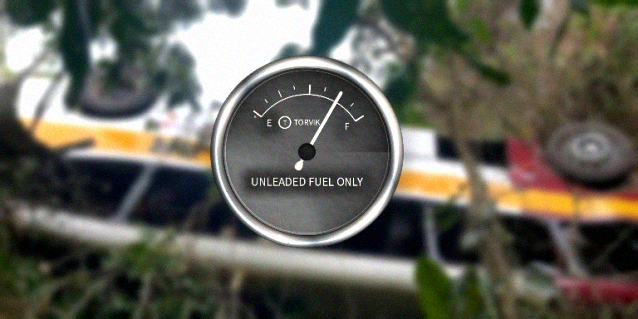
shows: 0.75
